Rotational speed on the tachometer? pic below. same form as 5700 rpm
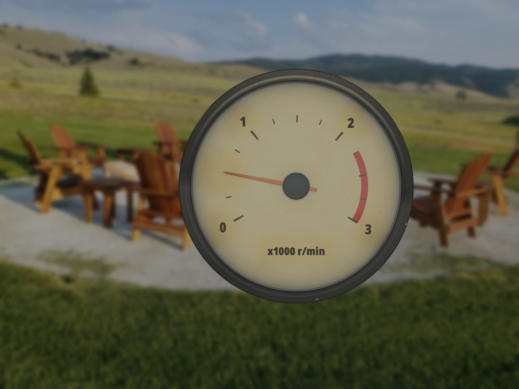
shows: 500 rpm
